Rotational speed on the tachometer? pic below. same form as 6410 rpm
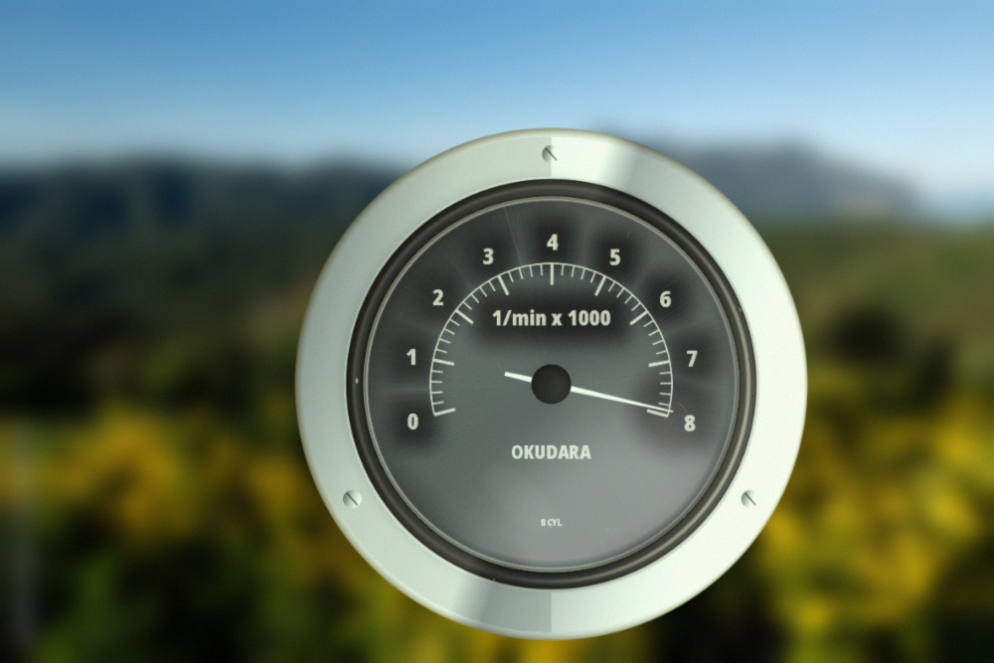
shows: 7900 rpm
